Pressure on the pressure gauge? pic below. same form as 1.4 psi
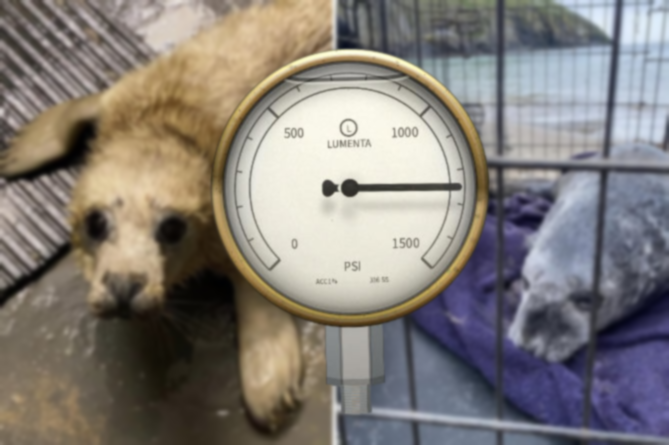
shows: 1250 psi
